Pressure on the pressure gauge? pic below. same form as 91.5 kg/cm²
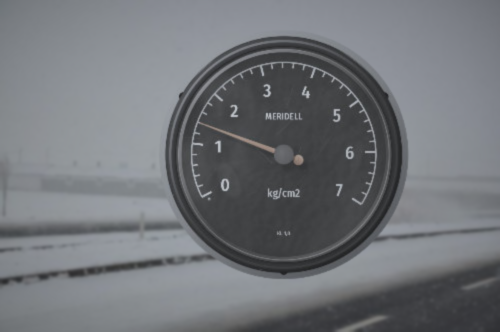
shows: 1.4 kg/cm²
